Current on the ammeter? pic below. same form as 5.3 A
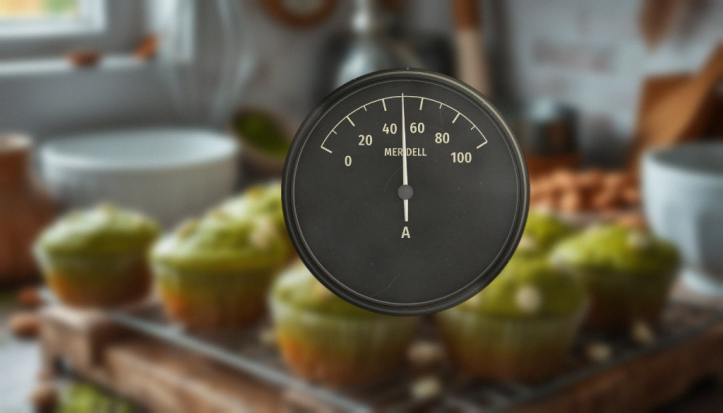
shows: 50 A
